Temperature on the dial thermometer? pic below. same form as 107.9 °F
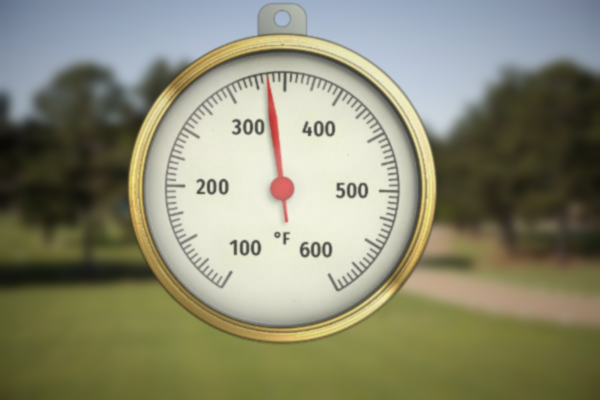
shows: 335 °F
